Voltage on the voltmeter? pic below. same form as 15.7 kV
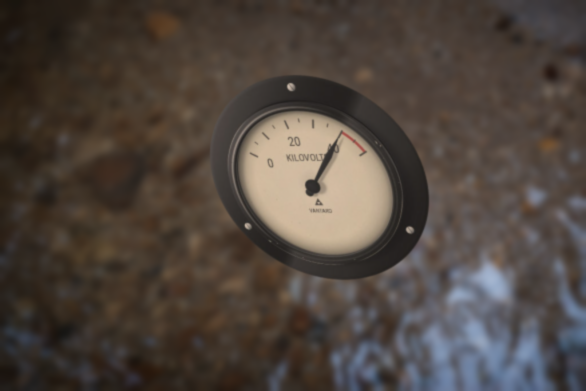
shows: 40 kV
